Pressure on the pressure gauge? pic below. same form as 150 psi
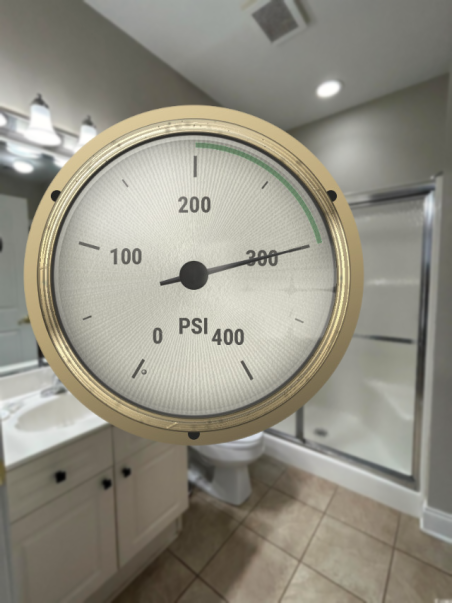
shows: 300 psi
